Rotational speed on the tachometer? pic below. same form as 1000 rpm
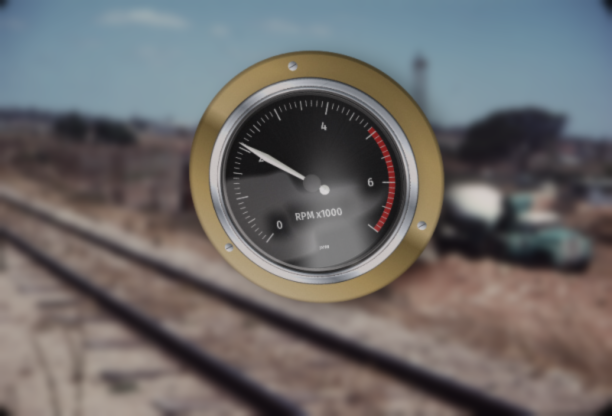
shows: 2100 rpm
